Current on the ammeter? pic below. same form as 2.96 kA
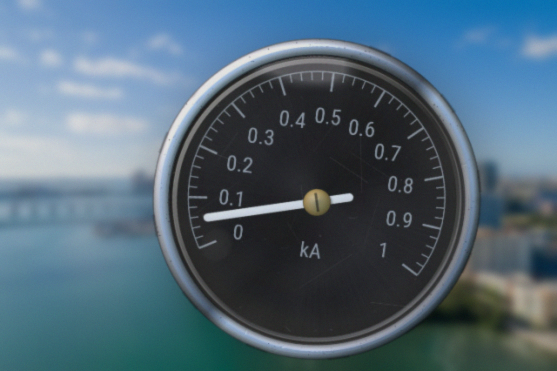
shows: 0.06 kA
